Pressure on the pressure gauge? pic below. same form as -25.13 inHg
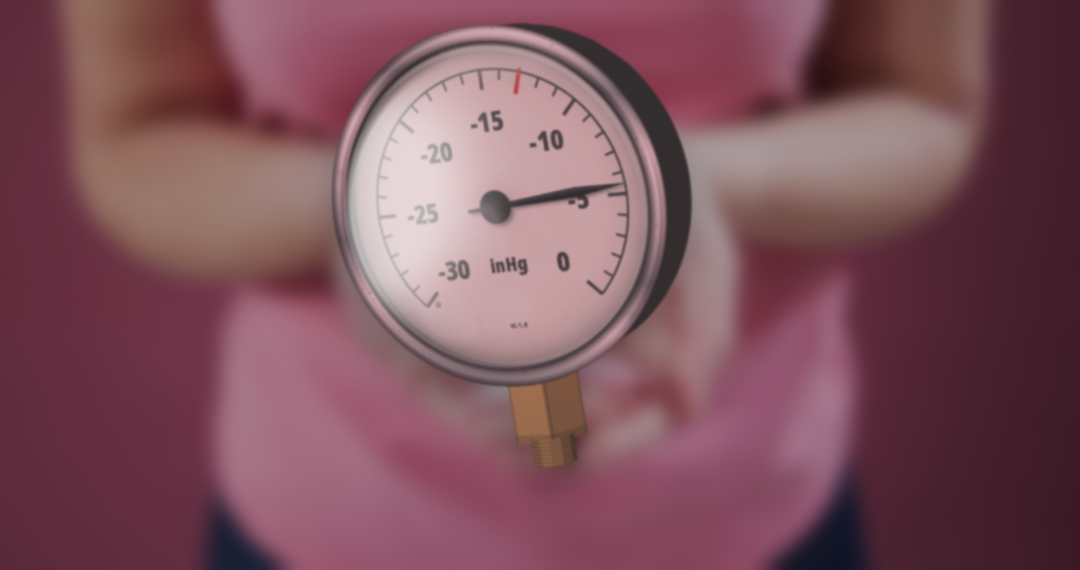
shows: -5.5 inHg
